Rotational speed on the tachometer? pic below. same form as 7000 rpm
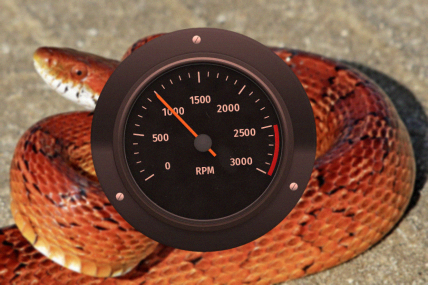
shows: 1000 rpm
